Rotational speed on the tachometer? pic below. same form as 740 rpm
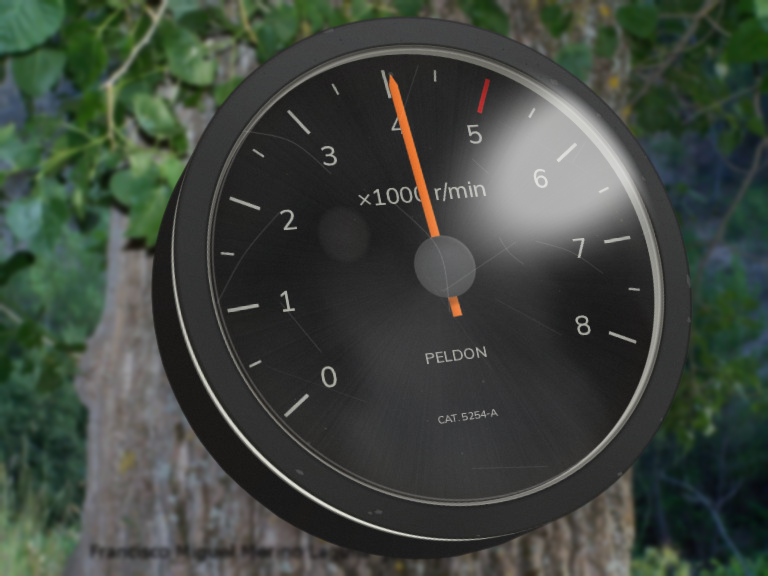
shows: 4000 rpm
